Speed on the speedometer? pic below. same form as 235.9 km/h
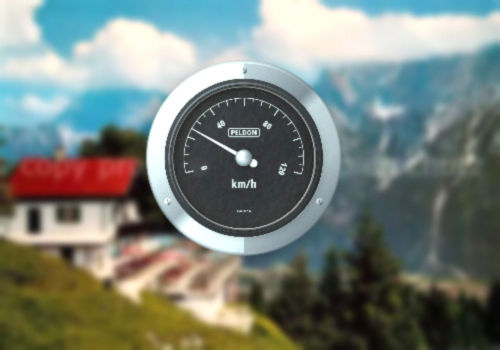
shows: 25 km/h
